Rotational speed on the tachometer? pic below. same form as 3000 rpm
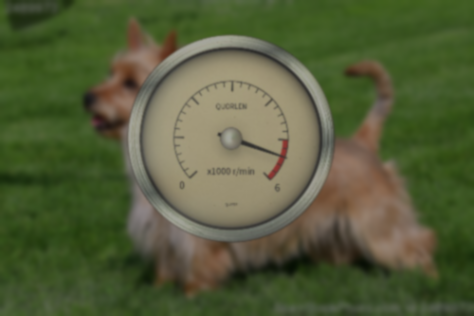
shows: 5400 rpm
